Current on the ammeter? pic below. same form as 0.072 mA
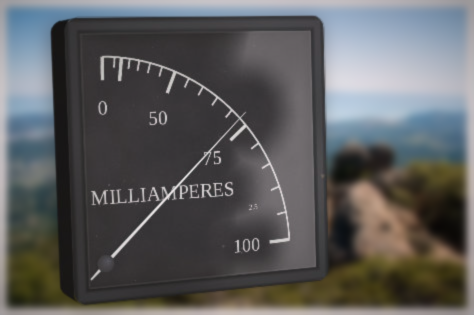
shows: 72.5 mA
